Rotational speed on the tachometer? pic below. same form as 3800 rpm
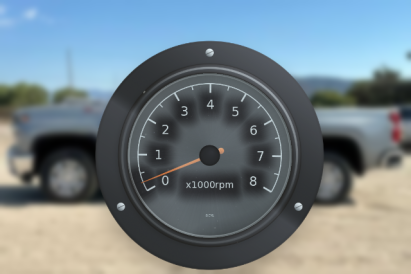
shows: 250 rpm
